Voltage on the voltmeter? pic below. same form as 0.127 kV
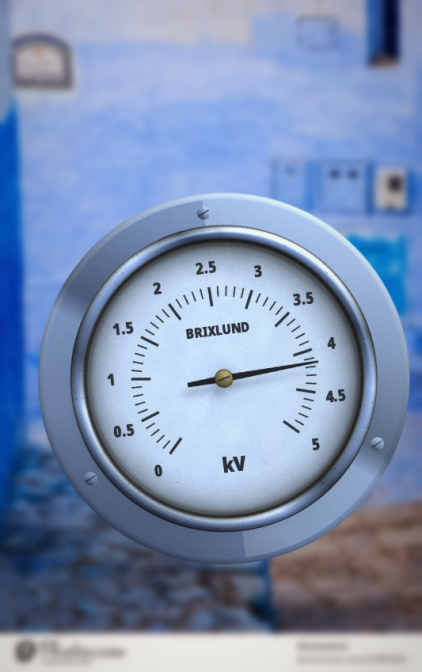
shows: 4.15 kV
